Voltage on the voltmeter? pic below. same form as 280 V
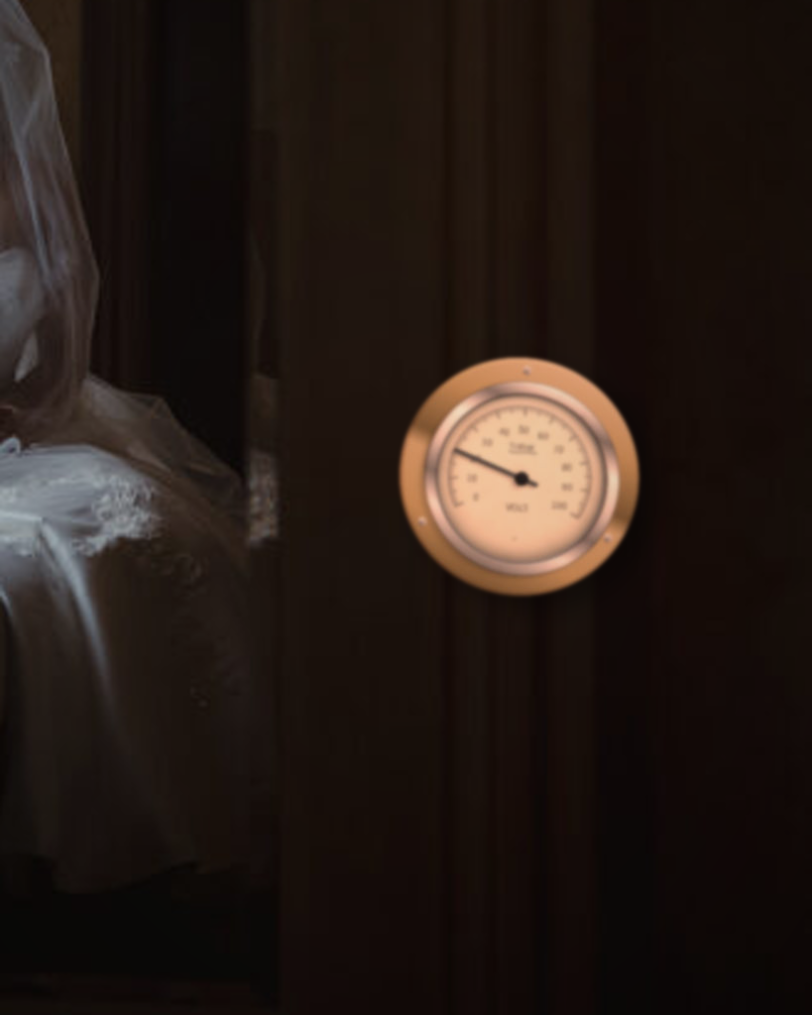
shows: 20 V
